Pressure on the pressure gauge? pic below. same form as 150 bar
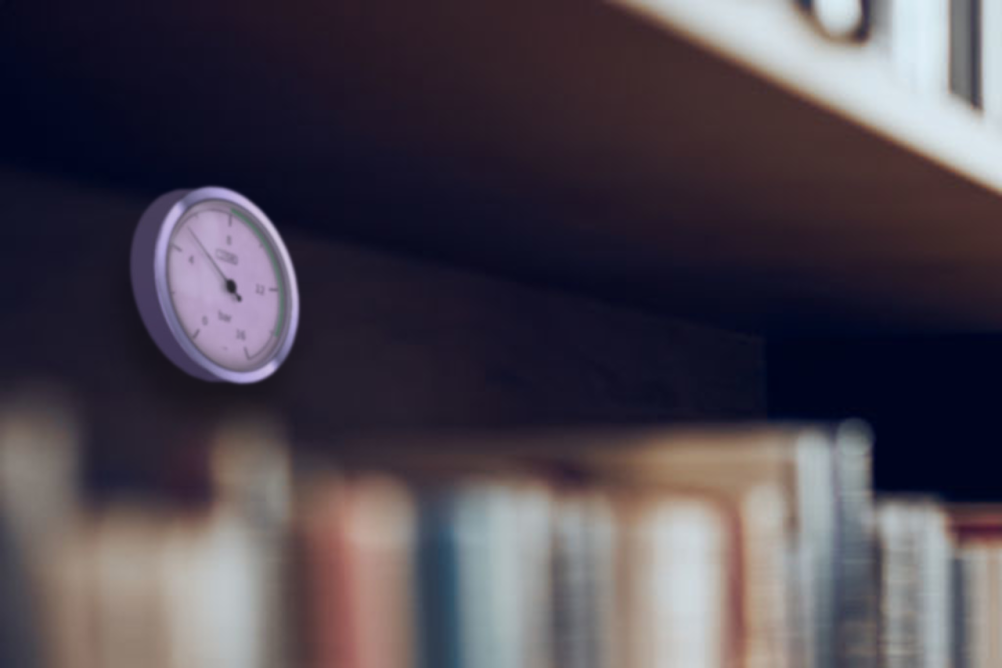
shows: 5 bar
